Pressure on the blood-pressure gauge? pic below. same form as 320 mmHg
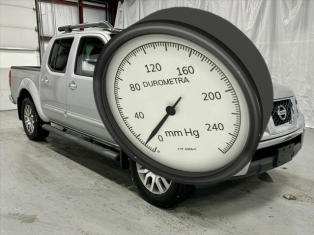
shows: 10 mmHg
